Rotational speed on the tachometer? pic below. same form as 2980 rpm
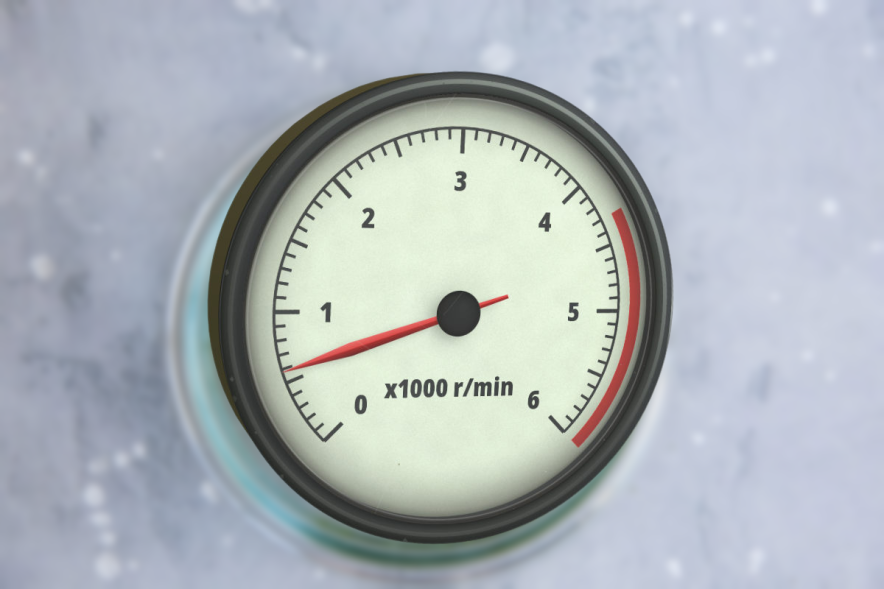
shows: 600 rpm
